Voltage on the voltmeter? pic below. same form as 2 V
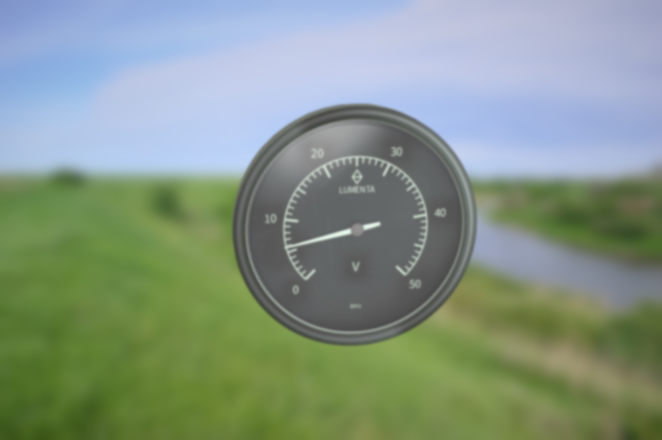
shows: 6 V
